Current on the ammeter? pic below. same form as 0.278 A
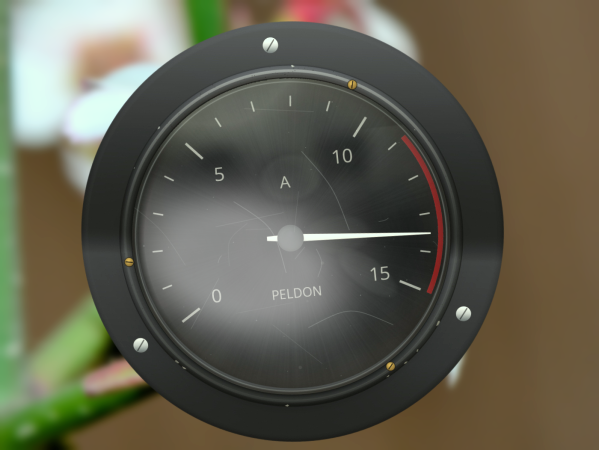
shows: 13.5 A
